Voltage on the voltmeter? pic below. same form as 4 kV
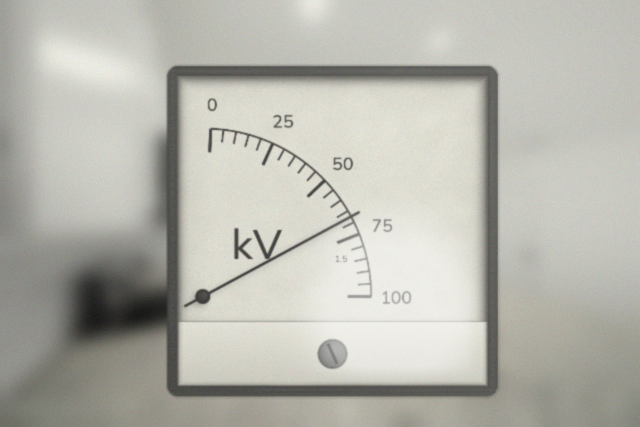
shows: 67.5 kV
